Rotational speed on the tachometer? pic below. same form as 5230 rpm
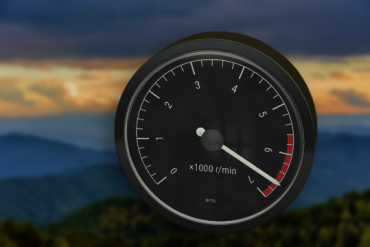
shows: 6600 rpm
